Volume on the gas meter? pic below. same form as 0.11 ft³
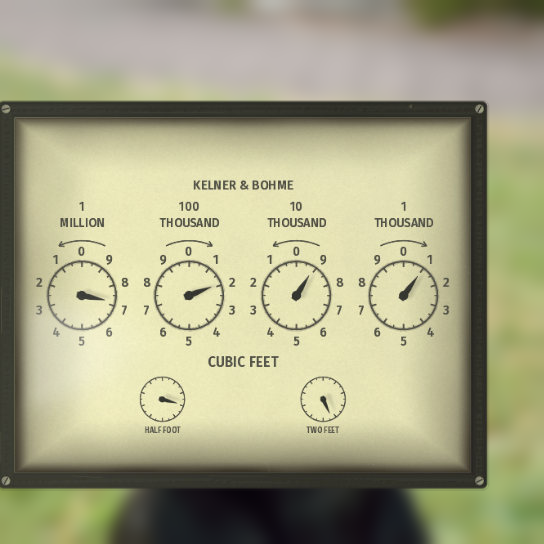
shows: 719100 ft³
